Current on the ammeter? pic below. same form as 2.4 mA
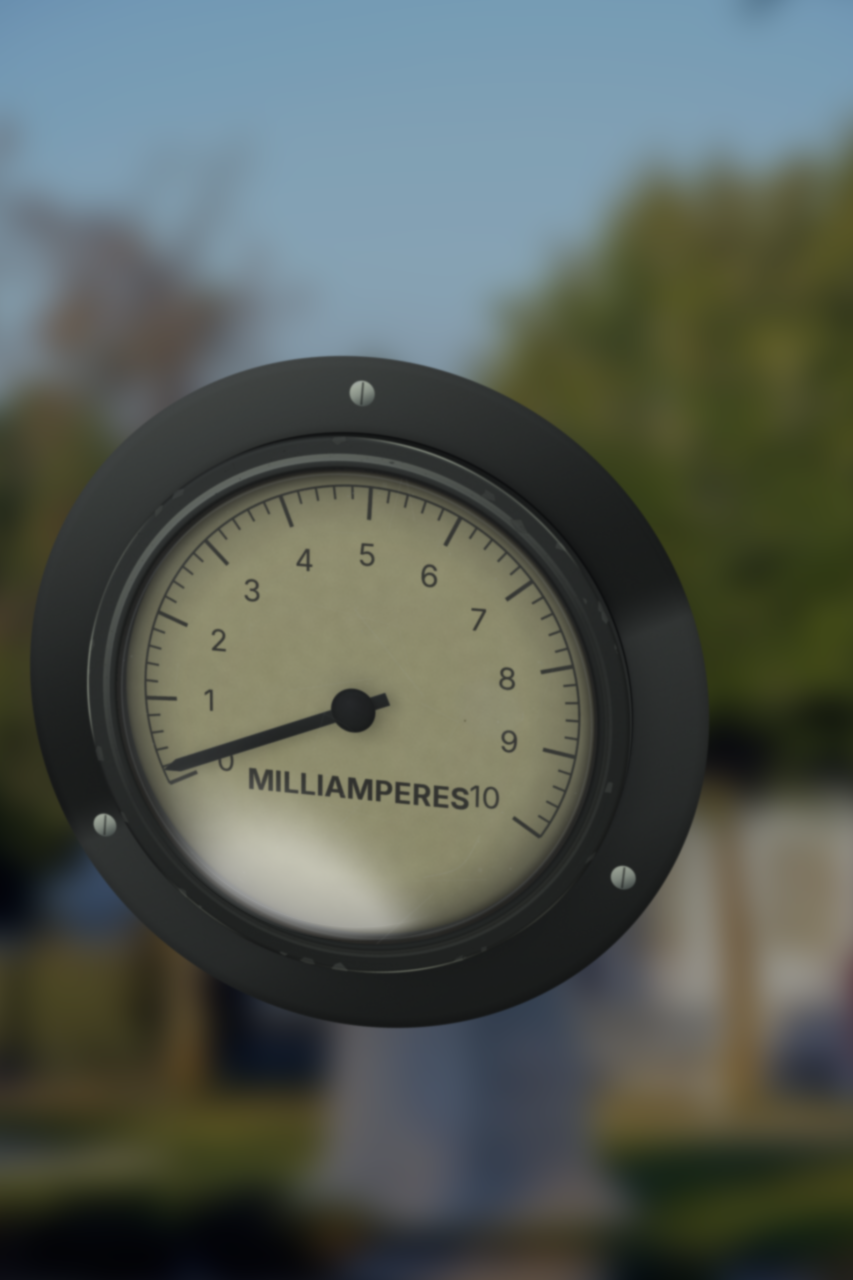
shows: 0.2 mA
